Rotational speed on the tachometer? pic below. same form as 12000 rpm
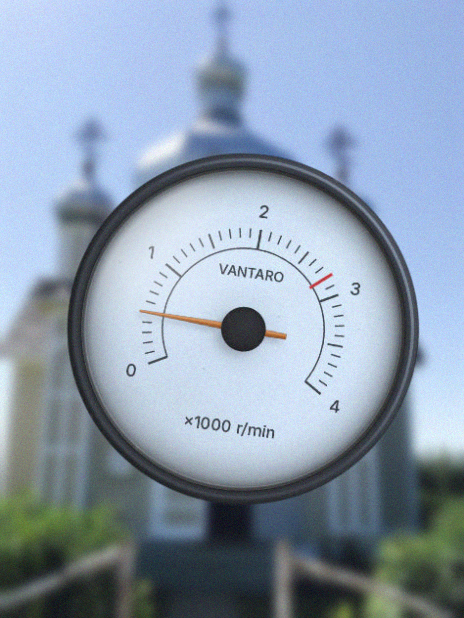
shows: 500 rpm
